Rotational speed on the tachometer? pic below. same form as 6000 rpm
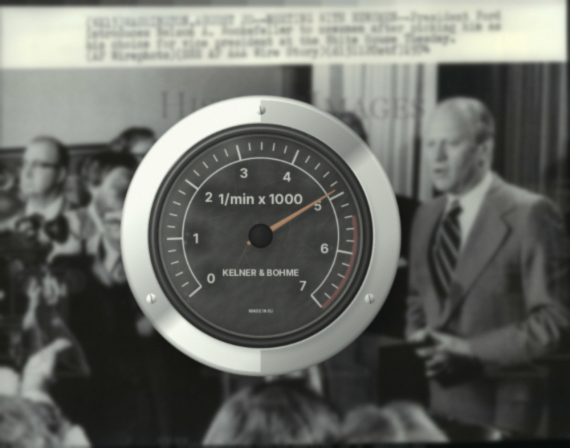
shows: 4900 rpm
